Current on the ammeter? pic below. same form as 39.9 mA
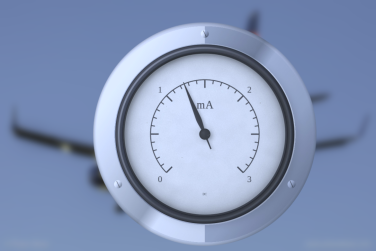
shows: 1.25 mA
